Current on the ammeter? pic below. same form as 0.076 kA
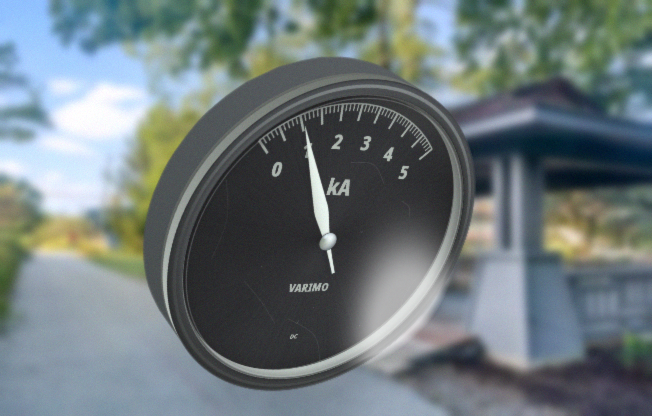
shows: 1 kA
